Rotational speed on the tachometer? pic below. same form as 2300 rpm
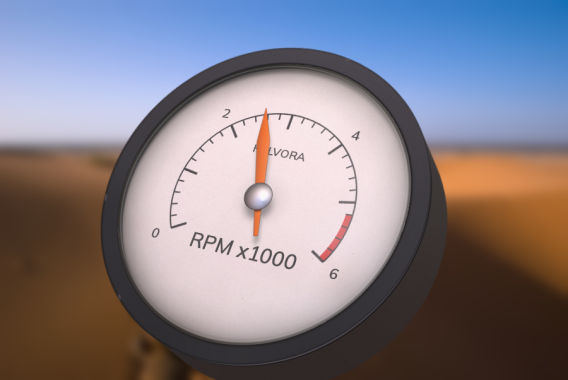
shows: 2600 rpm
